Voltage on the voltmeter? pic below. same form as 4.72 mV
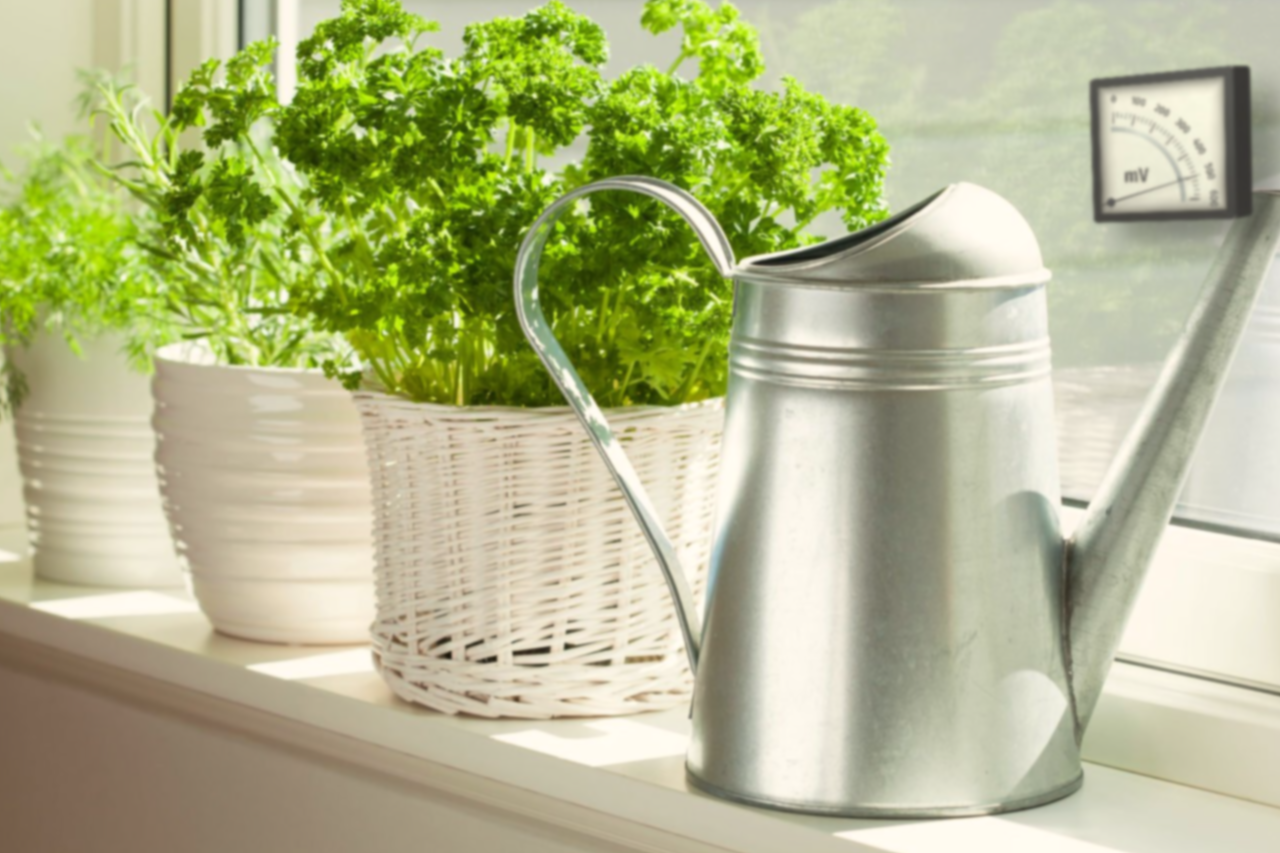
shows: 500 mV
